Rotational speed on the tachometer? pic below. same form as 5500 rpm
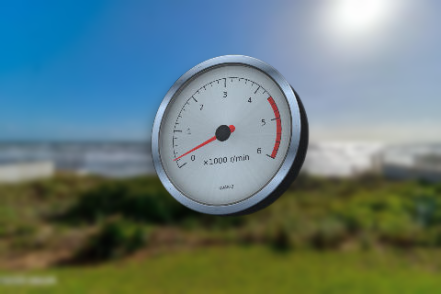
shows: 200 rpm
